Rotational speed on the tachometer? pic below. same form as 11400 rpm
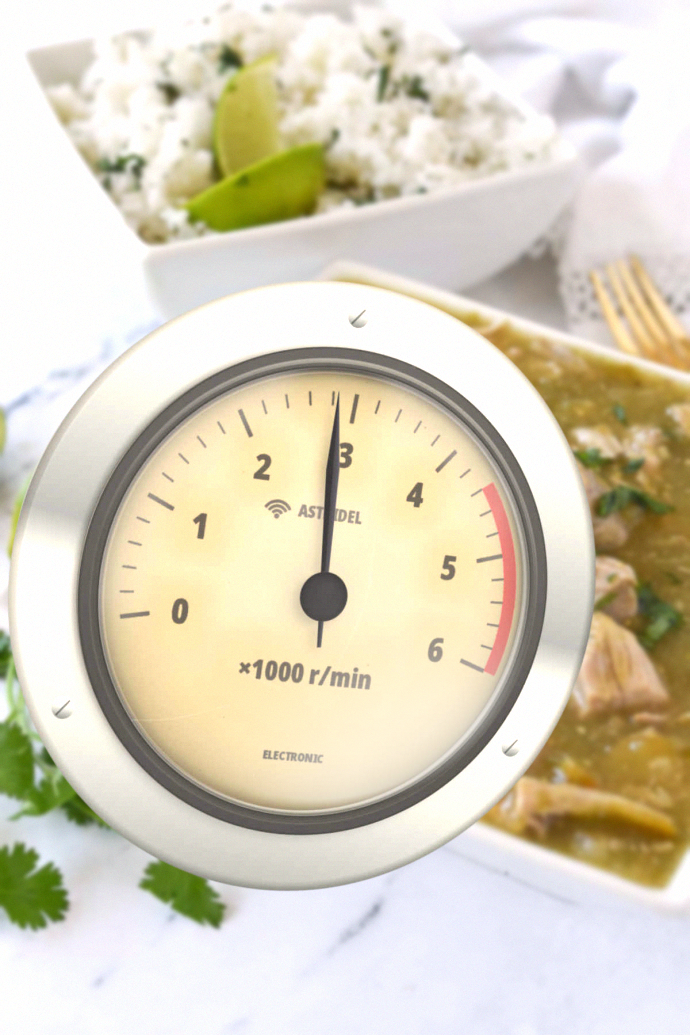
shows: 2800 rpm
